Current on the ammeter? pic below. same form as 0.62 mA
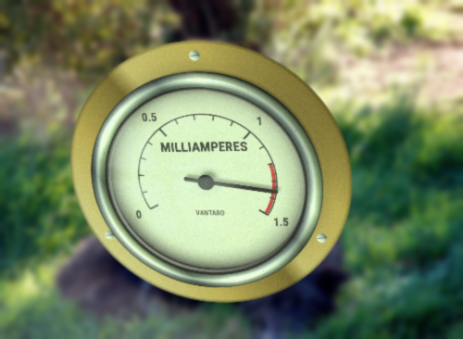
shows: 1.35 mA
